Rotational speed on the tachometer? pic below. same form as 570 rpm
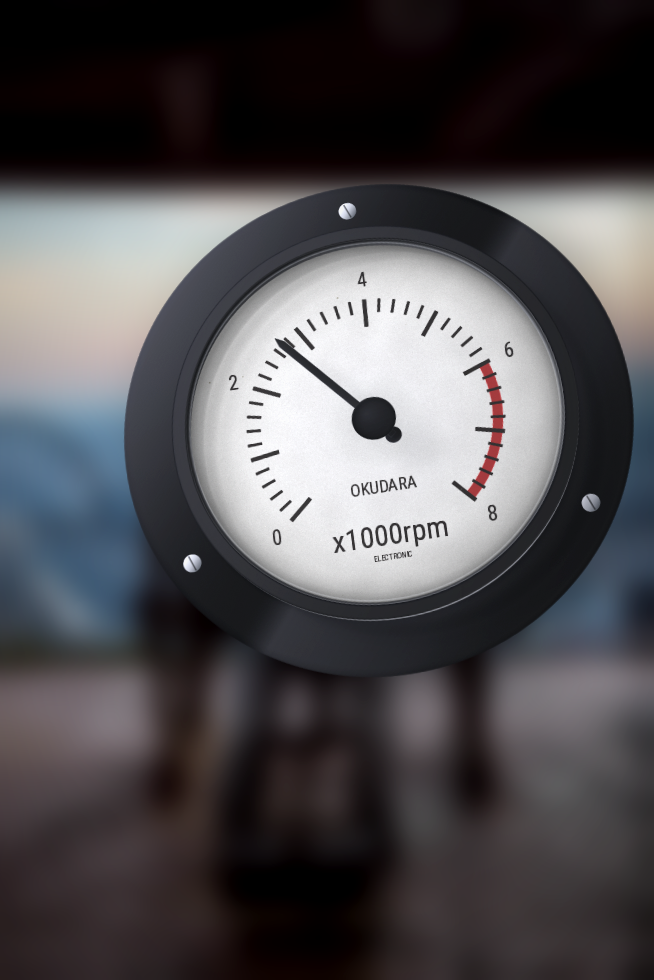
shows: 2700 rpm
